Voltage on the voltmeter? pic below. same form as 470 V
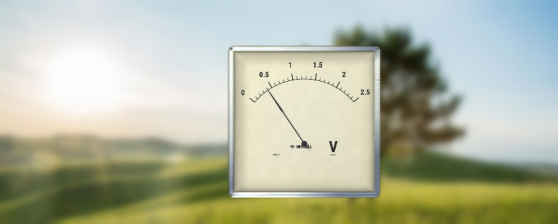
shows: 0.4 V
